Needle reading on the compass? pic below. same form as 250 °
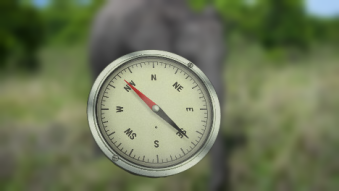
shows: 315 °
